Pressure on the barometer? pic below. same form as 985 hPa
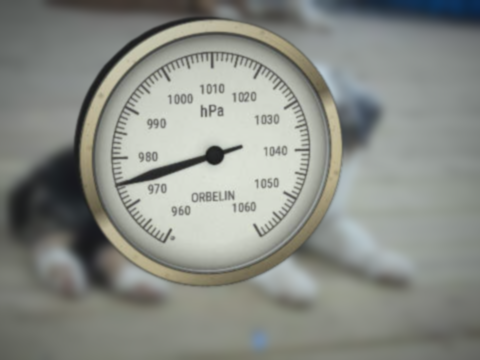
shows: 975 hPa
